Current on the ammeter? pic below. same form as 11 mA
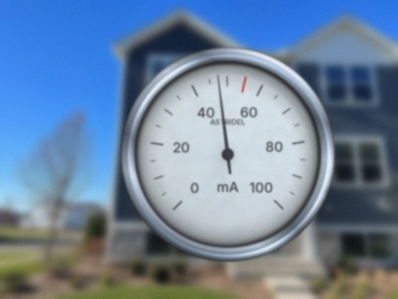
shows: 47.5 mA
